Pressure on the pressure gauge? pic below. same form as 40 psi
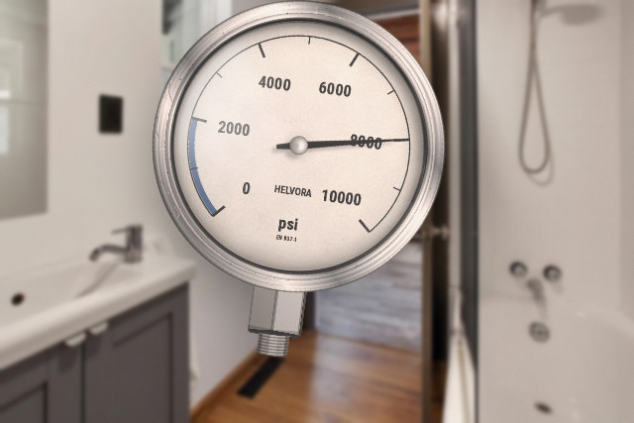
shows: 8000 psi
